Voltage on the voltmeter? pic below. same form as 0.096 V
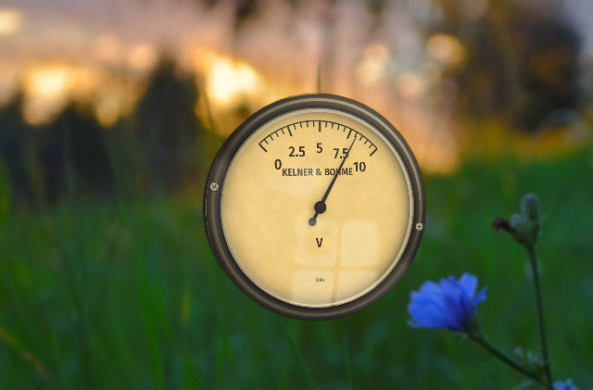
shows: 8 V
